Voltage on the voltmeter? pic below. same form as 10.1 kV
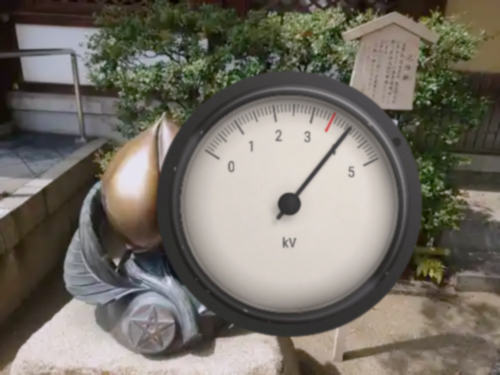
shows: 4 kV
